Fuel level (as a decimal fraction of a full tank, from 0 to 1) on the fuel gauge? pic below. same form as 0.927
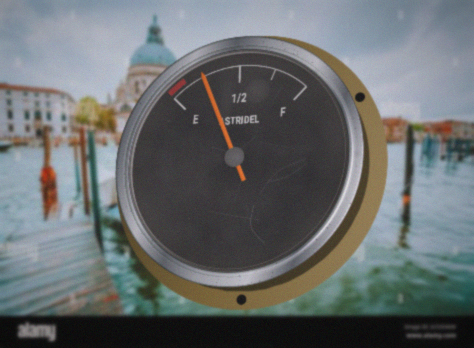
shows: 0.25
